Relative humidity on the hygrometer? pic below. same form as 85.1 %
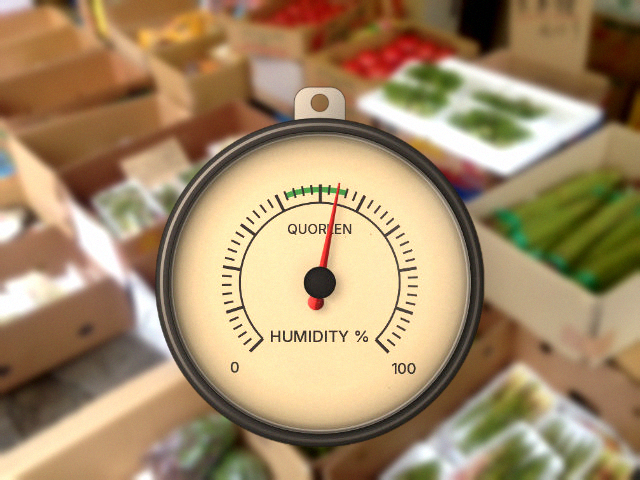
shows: 54 %
